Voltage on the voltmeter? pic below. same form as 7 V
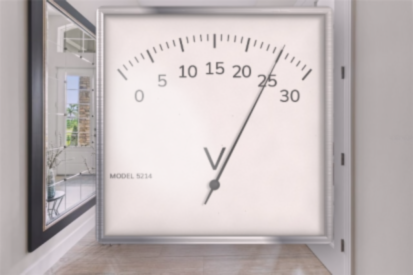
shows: 25 V
